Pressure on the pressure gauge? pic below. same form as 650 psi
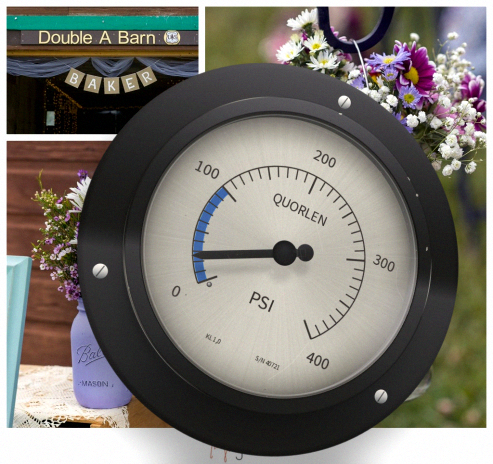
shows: 25 psi
